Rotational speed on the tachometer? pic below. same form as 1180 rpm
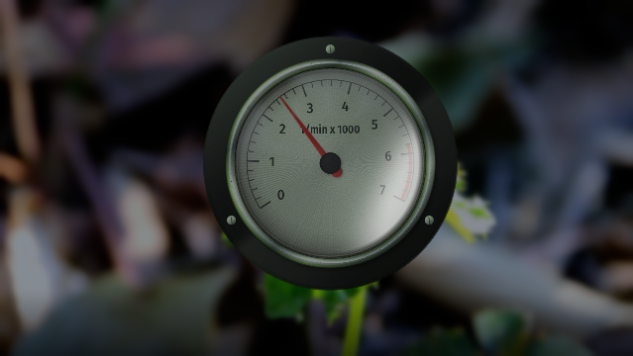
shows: 2500 rpm
